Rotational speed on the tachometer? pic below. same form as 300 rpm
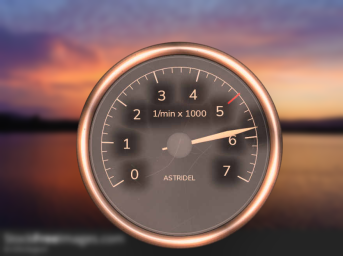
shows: 5800 rpm
